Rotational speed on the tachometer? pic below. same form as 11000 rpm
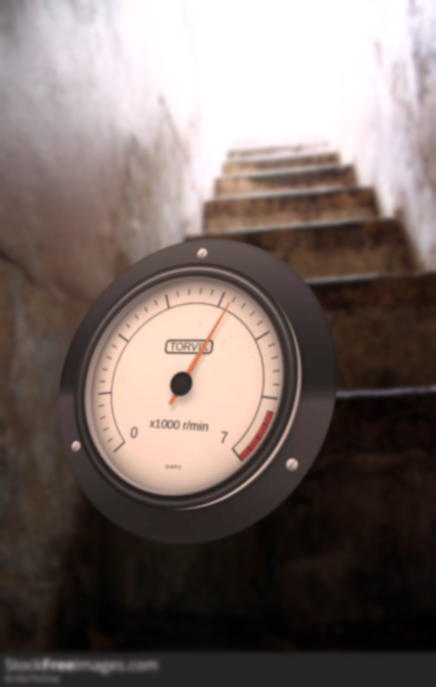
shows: 4200 rpm
